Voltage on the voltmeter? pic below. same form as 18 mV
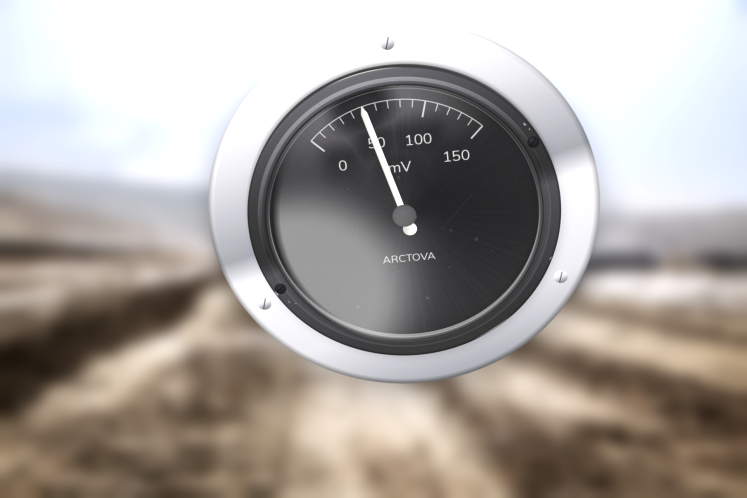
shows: 50 mV
